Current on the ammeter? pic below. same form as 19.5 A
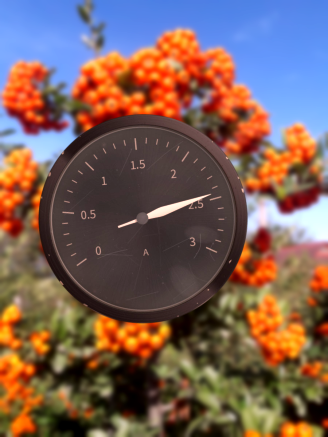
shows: 2.45 A
